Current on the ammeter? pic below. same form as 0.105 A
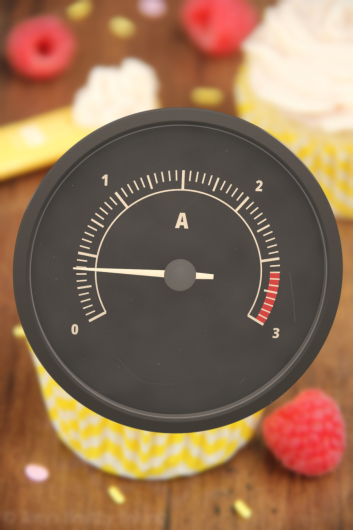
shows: 0.4 A
